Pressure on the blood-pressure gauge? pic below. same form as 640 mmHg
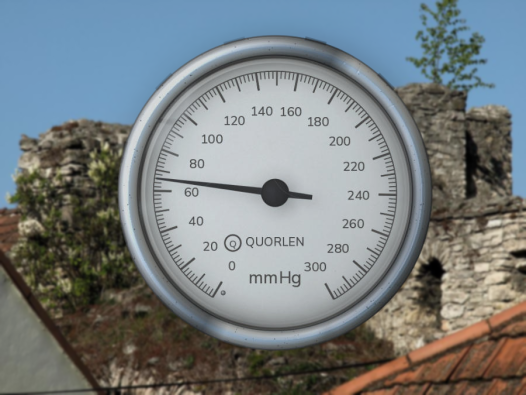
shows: 66 mmHg
